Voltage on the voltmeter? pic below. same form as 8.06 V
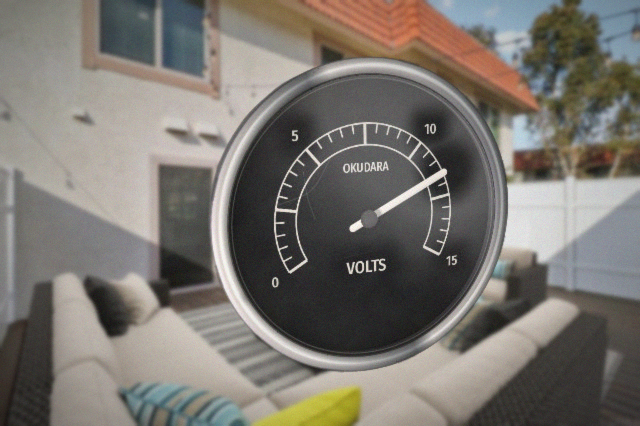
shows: 11.5 V
